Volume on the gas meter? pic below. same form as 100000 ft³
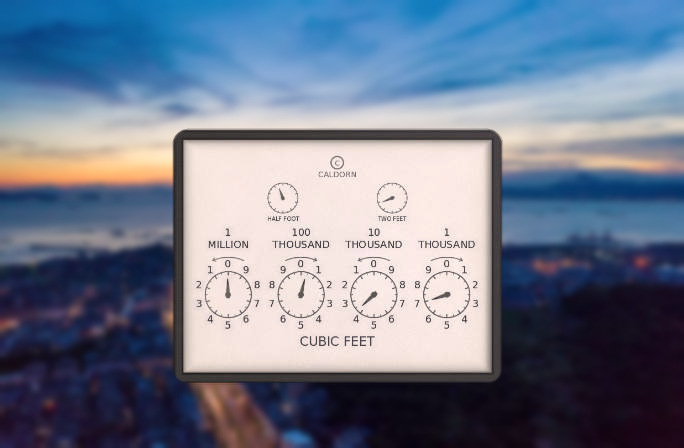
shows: 3700 ft³
